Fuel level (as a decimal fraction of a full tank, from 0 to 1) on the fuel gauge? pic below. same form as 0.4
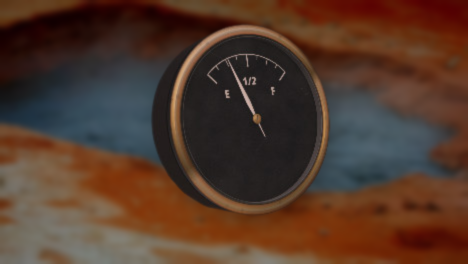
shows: 0.25
